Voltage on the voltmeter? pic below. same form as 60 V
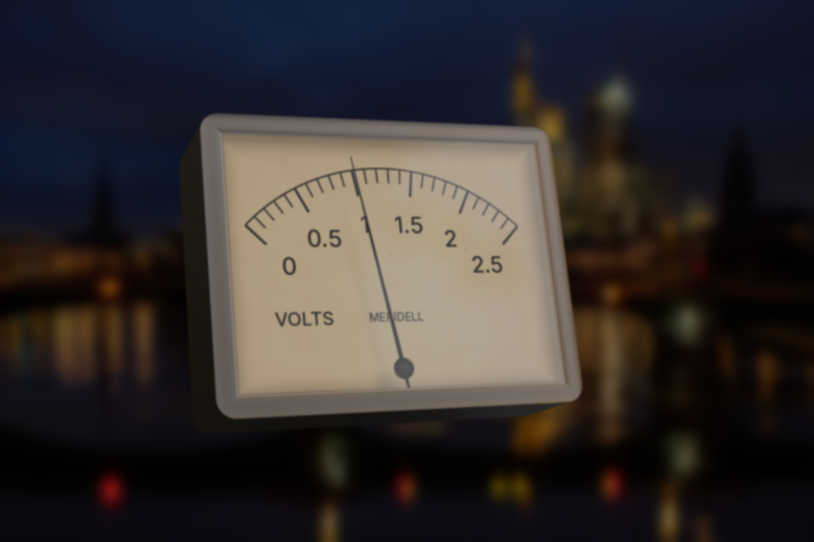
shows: 1 V
